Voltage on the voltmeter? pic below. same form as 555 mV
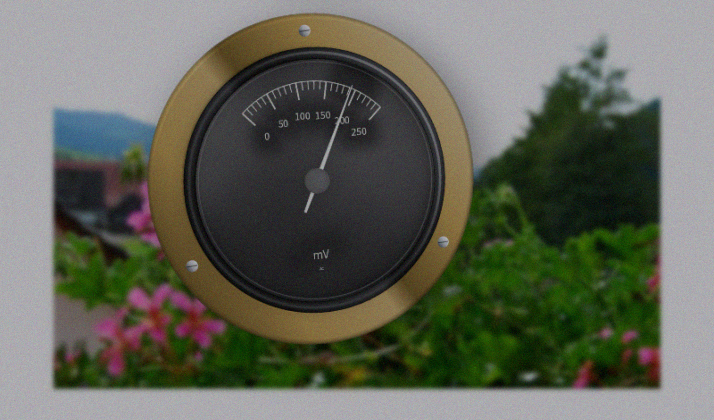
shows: 190 mV
